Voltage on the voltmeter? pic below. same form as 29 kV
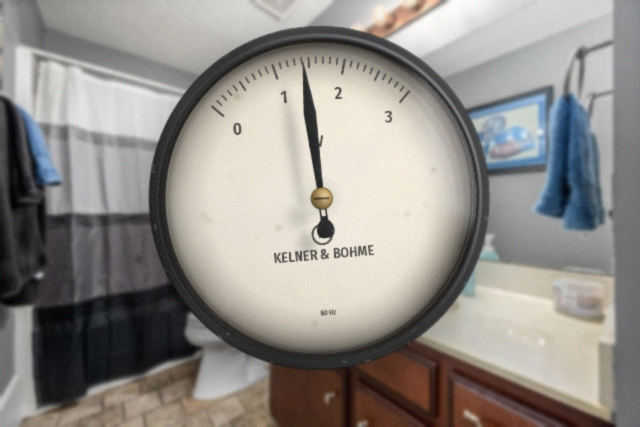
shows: 1.4 kV
